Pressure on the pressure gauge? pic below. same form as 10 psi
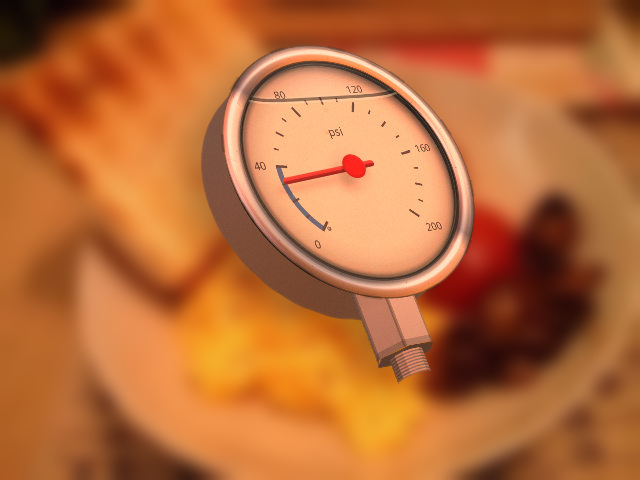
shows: 30 psi
